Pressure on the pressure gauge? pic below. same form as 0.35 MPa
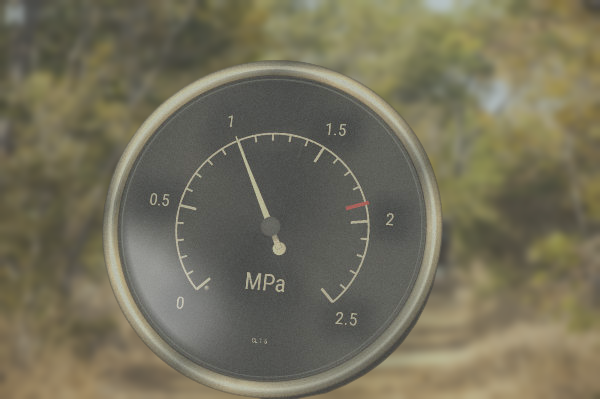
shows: 1 MPa
